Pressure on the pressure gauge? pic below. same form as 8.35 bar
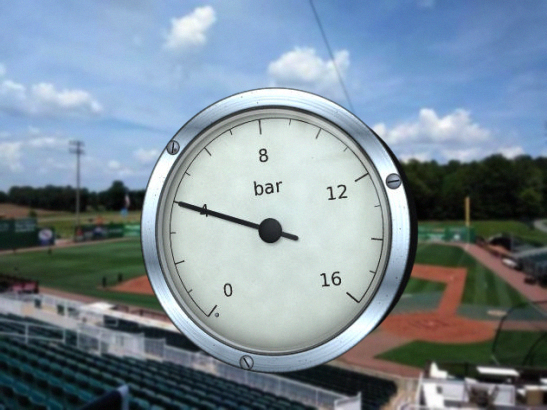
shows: 4 bar
